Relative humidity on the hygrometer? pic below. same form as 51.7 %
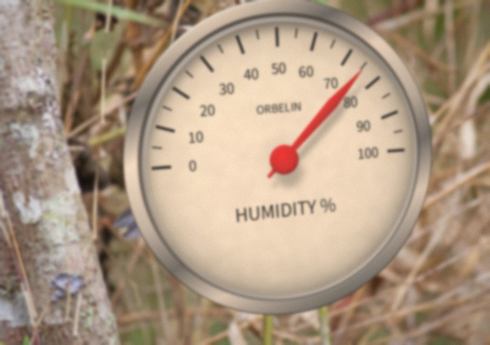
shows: 75 %
